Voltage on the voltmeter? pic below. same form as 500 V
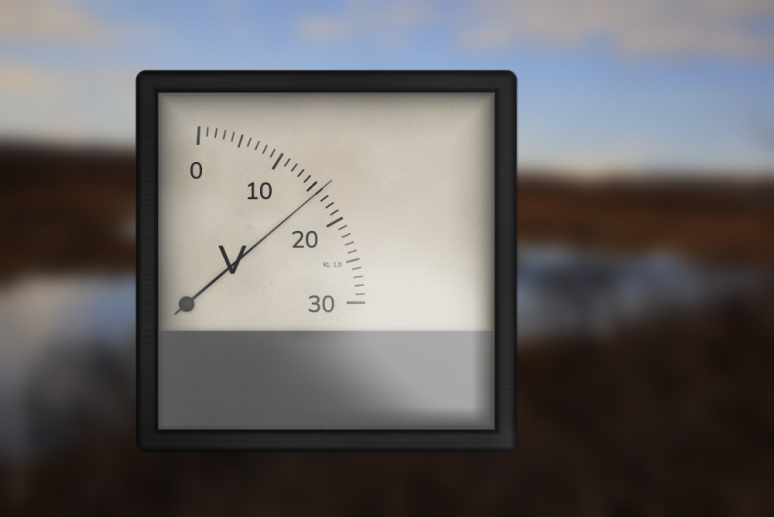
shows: 16 V
